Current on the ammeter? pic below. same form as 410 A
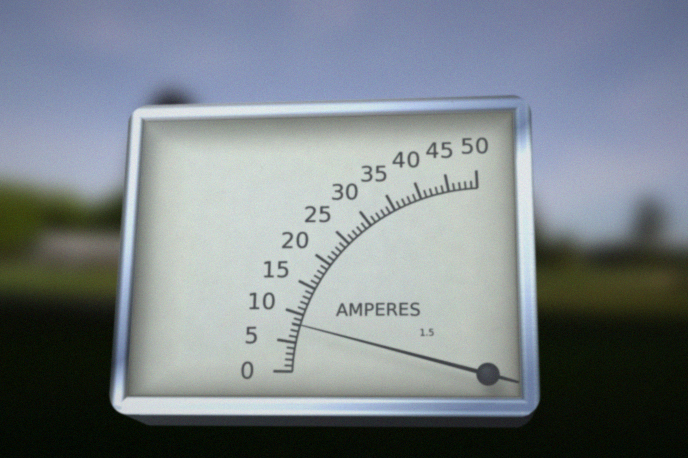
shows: 8 A
